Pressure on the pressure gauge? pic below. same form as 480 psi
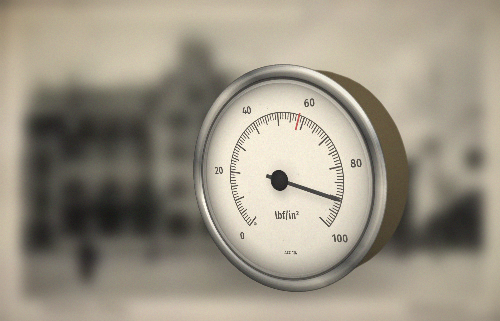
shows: 90 psi
